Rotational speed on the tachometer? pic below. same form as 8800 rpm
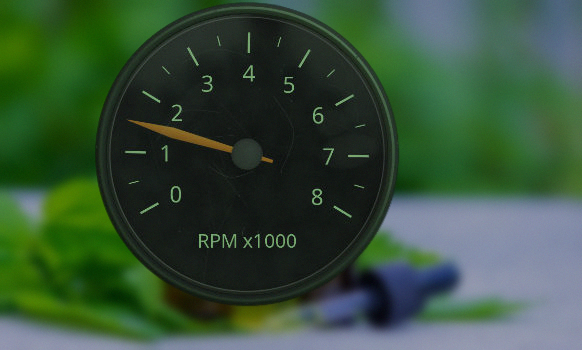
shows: 1500 rpm
